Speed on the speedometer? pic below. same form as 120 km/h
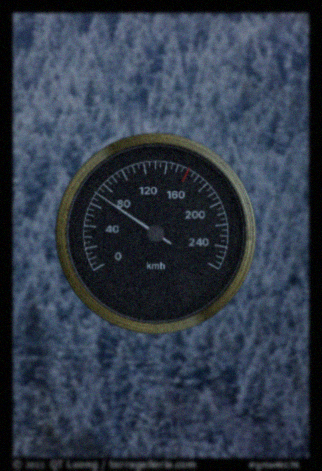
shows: 70 km/h
